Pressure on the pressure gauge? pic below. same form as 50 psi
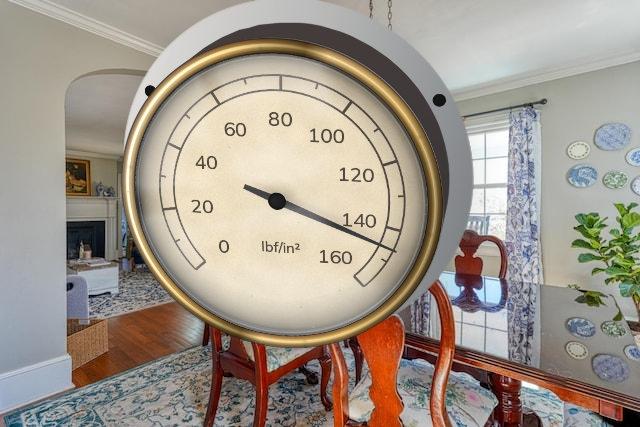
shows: 145 psi
